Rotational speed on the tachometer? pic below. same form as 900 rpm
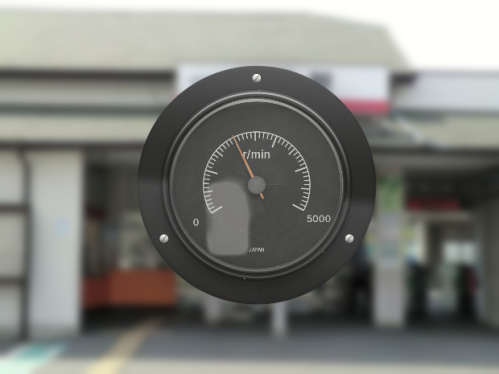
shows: 2000 rpm
